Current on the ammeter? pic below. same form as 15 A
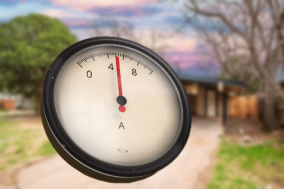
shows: 5 A
